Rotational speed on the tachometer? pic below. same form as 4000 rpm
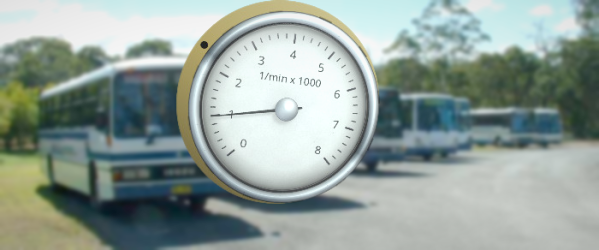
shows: 1000 rpm
